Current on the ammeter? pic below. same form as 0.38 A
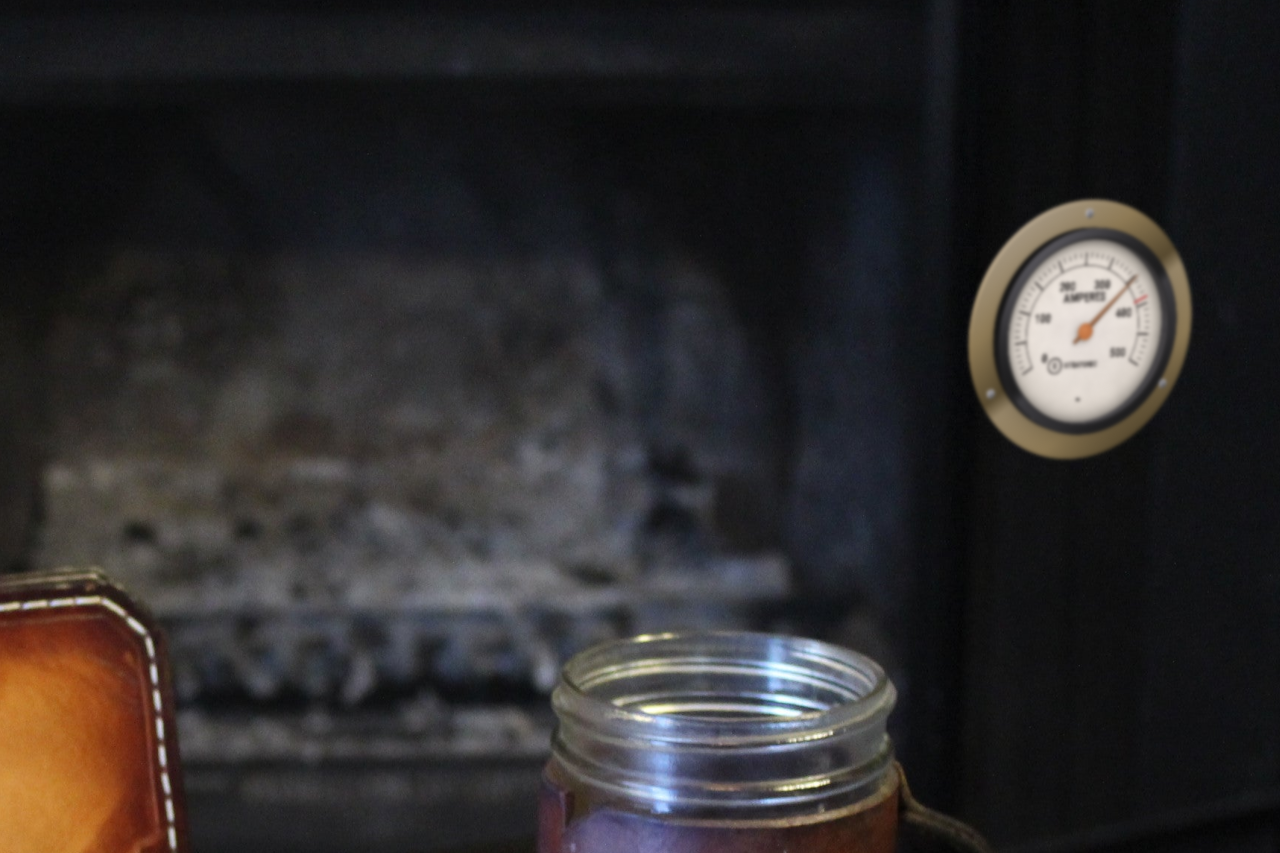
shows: 350 A
